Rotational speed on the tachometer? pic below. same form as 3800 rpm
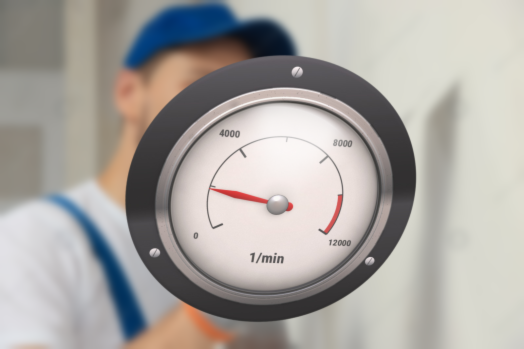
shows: 2000 rpm
